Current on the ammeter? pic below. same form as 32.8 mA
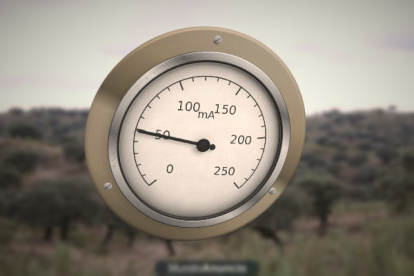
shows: 50 mA
